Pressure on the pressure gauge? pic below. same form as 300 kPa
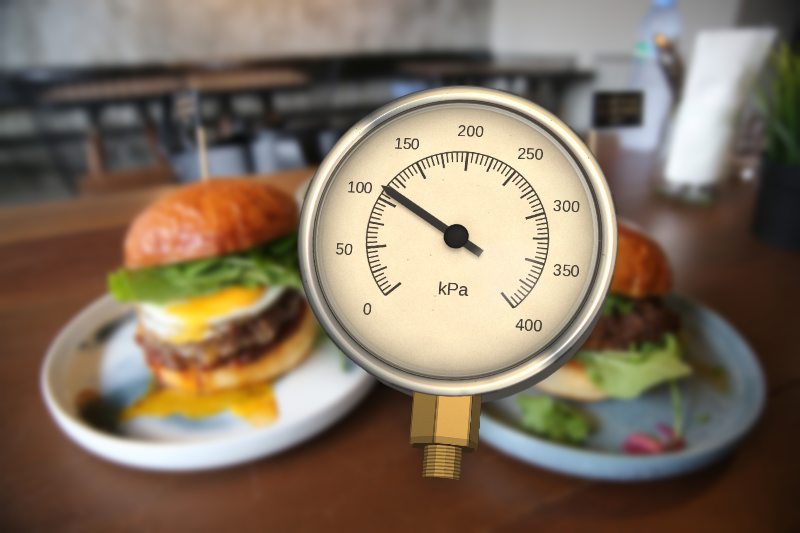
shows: 110 kPa
